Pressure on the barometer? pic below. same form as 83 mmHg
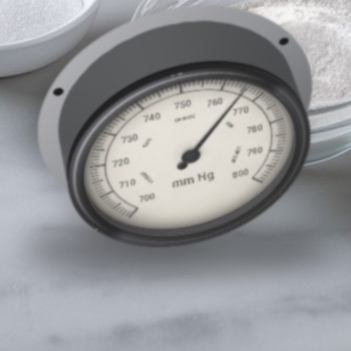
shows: 765 mmHg
